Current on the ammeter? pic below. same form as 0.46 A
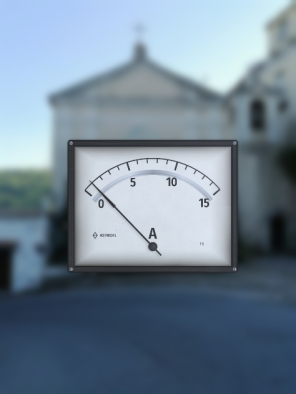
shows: 1 A
